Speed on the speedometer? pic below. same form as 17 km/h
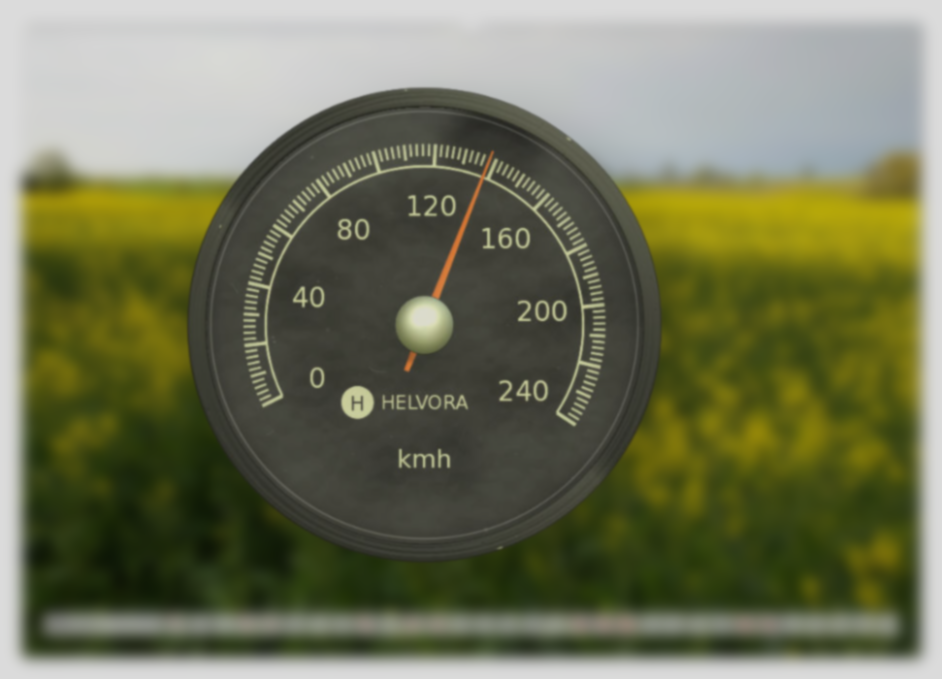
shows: 138 km/h
